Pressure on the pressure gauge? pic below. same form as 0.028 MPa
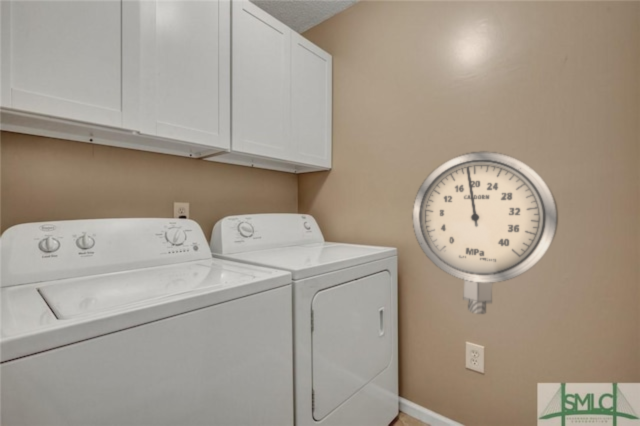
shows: 19 MPa
